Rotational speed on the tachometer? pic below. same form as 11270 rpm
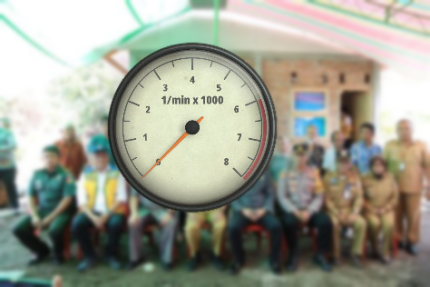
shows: 0 rpm
